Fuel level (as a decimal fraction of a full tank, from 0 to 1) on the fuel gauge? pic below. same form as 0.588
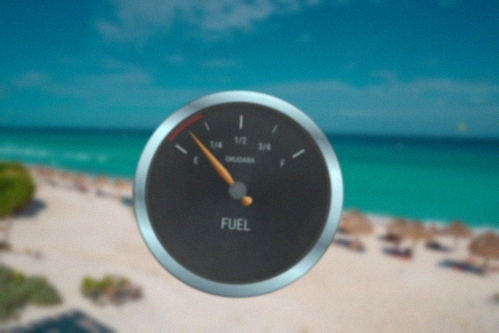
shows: 0.125
